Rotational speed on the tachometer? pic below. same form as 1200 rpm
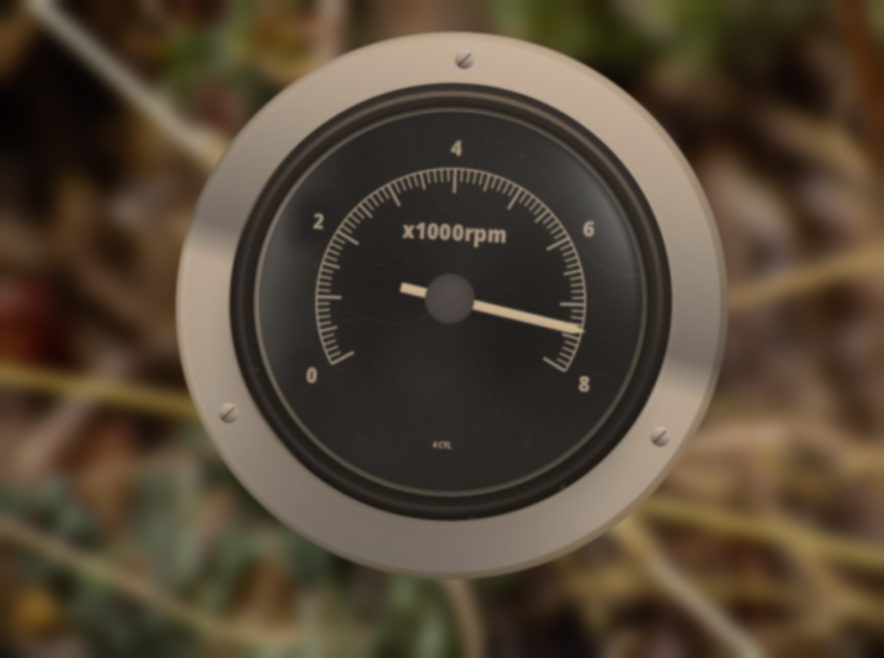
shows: 7400 rpm
